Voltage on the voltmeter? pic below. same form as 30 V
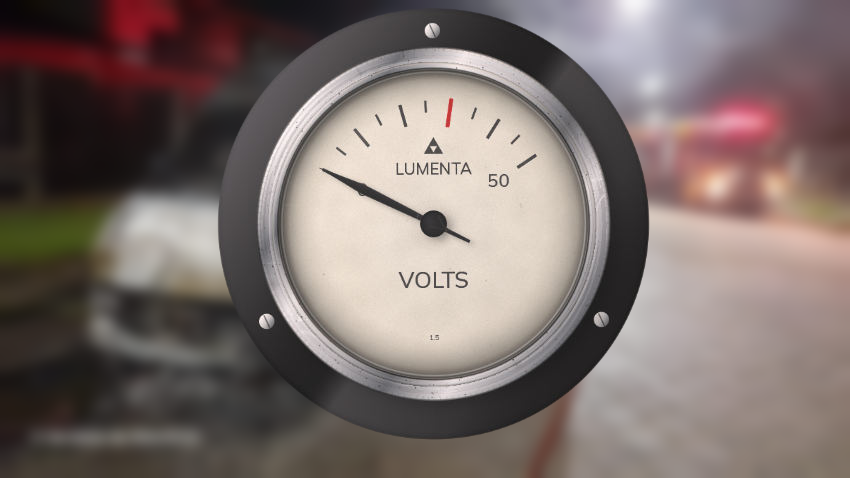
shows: 0 V
